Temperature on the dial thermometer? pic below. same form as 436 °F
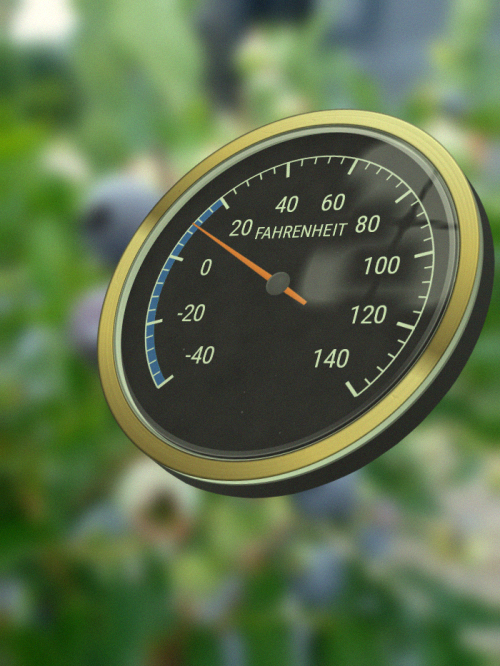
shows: 10 °F
